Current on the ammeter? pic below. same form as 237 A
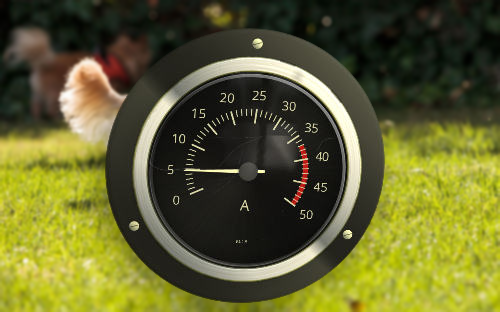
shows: 5 A
